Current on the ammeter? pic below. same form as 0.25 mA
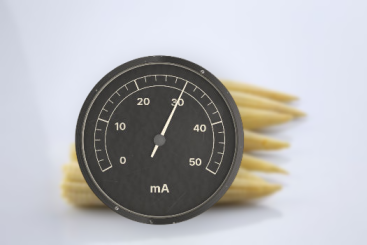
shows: 30 mA
